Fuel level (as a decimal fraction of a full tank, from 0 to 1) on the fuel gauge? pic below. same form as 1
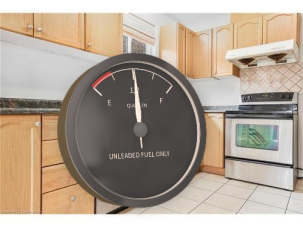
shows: 0.5
